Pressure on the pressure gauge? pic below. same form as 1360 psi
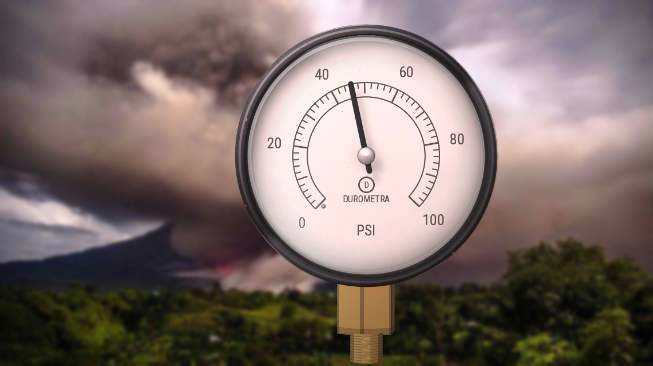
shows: 46 psi
